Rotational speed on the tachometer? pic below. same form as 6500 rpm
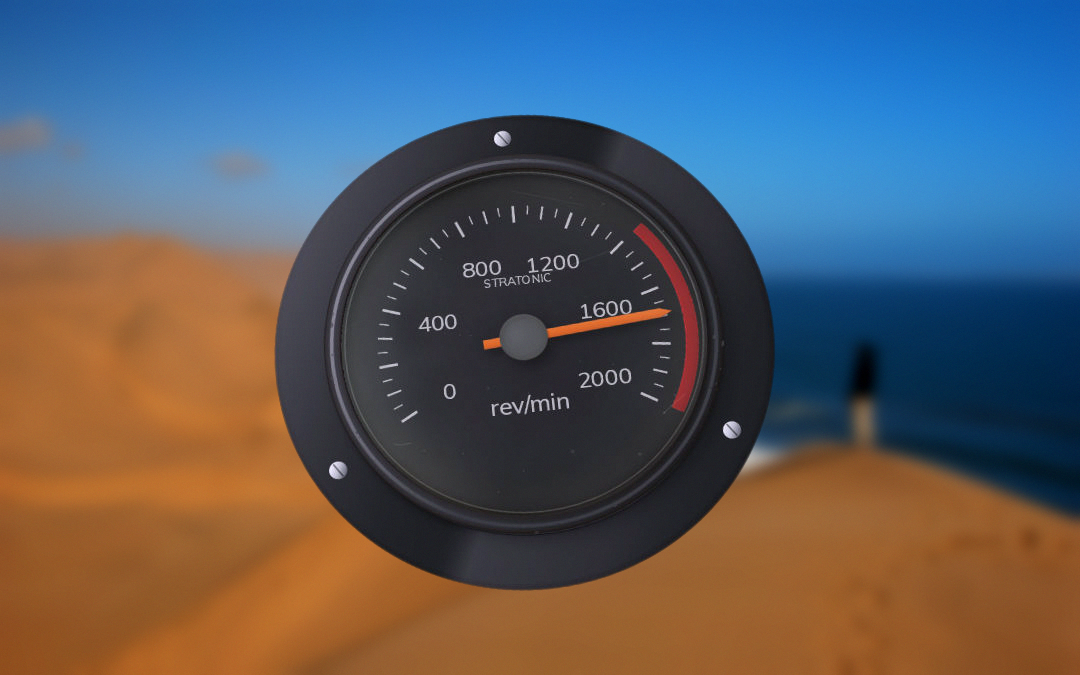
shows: 1700 rpm
